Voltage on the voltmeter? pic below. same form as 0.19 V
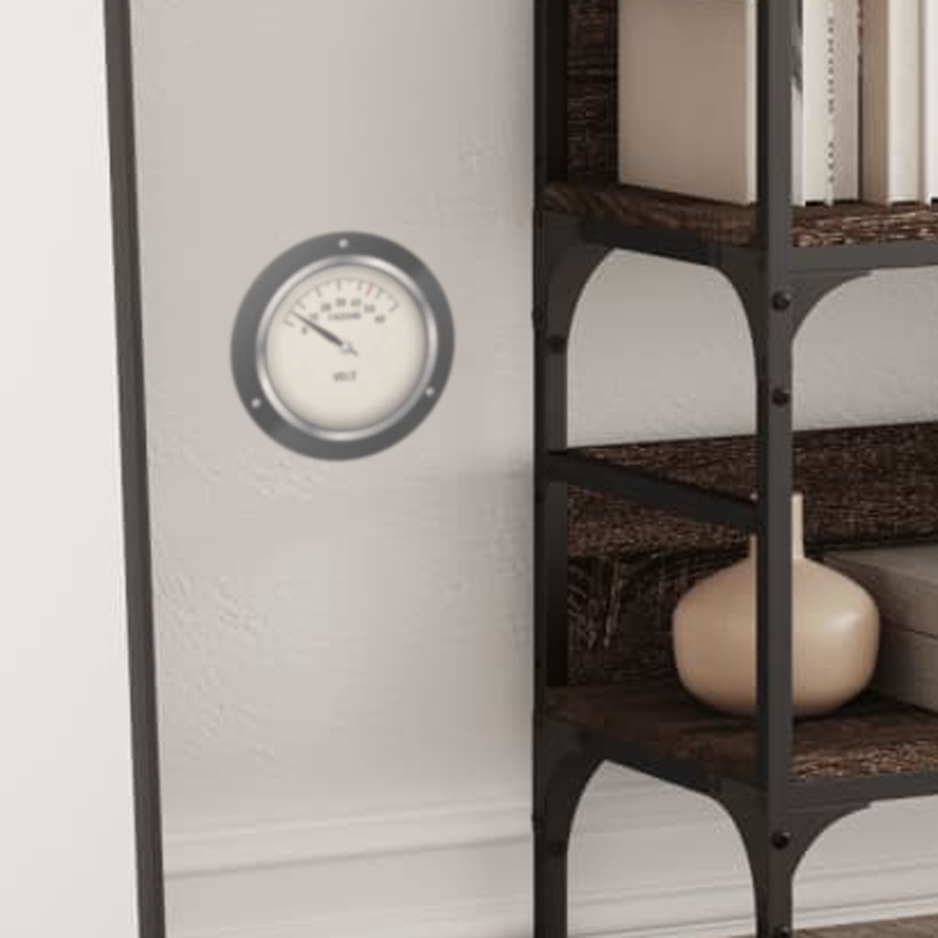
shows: 5 V
